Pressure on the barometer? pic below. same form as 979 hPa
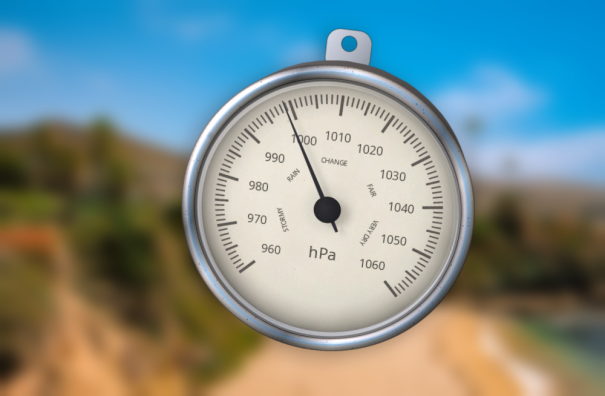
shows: 999 hPa
